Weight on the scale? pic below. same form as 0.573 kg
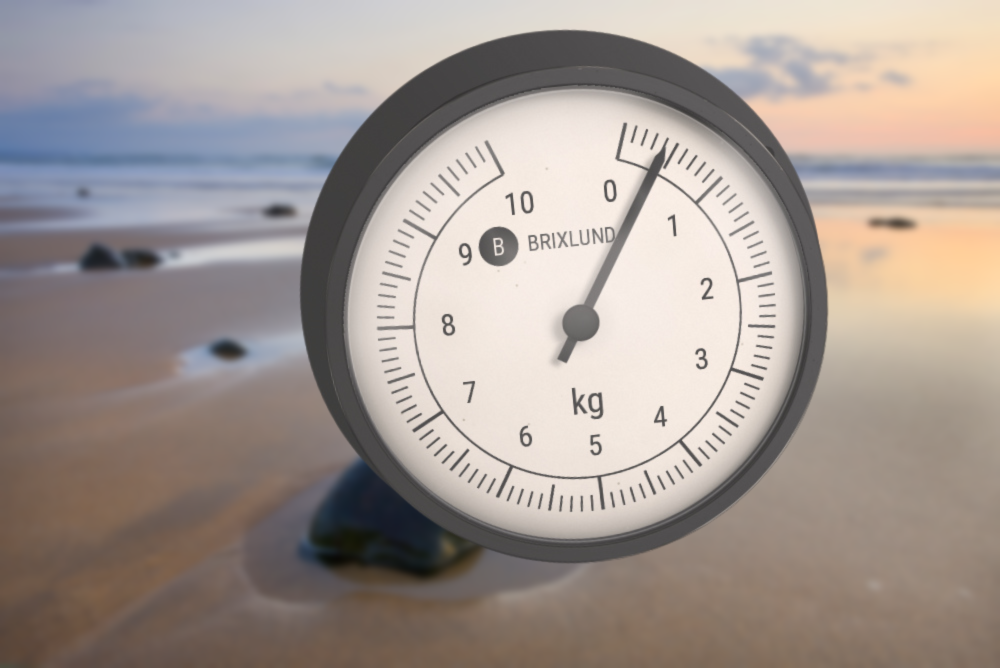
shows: 0.4 kg
